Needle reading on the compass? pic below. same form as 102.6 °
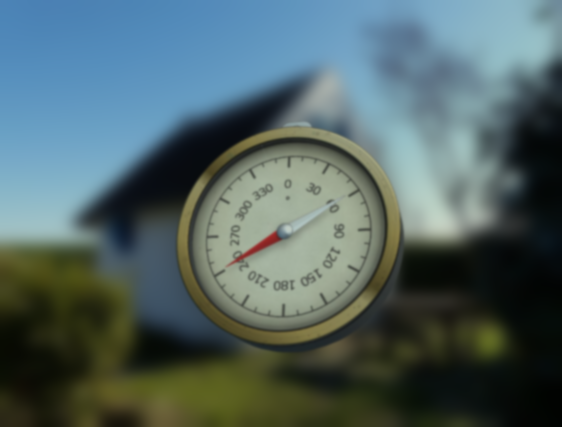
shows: 240 °
